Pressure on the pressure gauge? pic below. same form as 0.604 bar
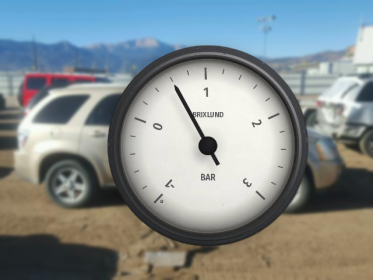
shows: 0.6 bar
